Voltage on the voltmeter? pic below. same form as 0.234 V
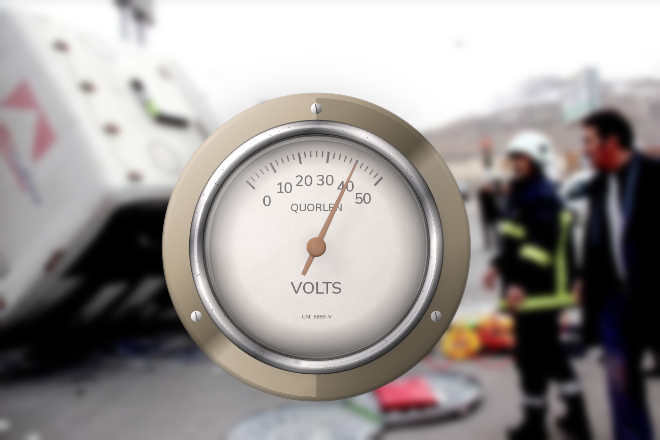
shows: 40 V
